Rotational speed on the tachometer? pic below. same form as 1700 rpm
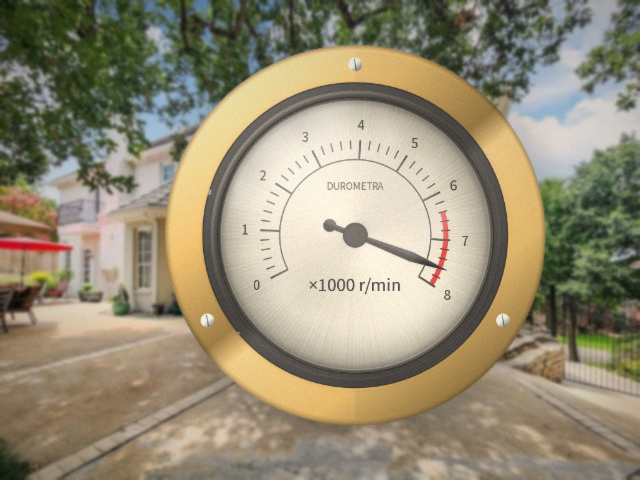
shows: 7600 rpm
